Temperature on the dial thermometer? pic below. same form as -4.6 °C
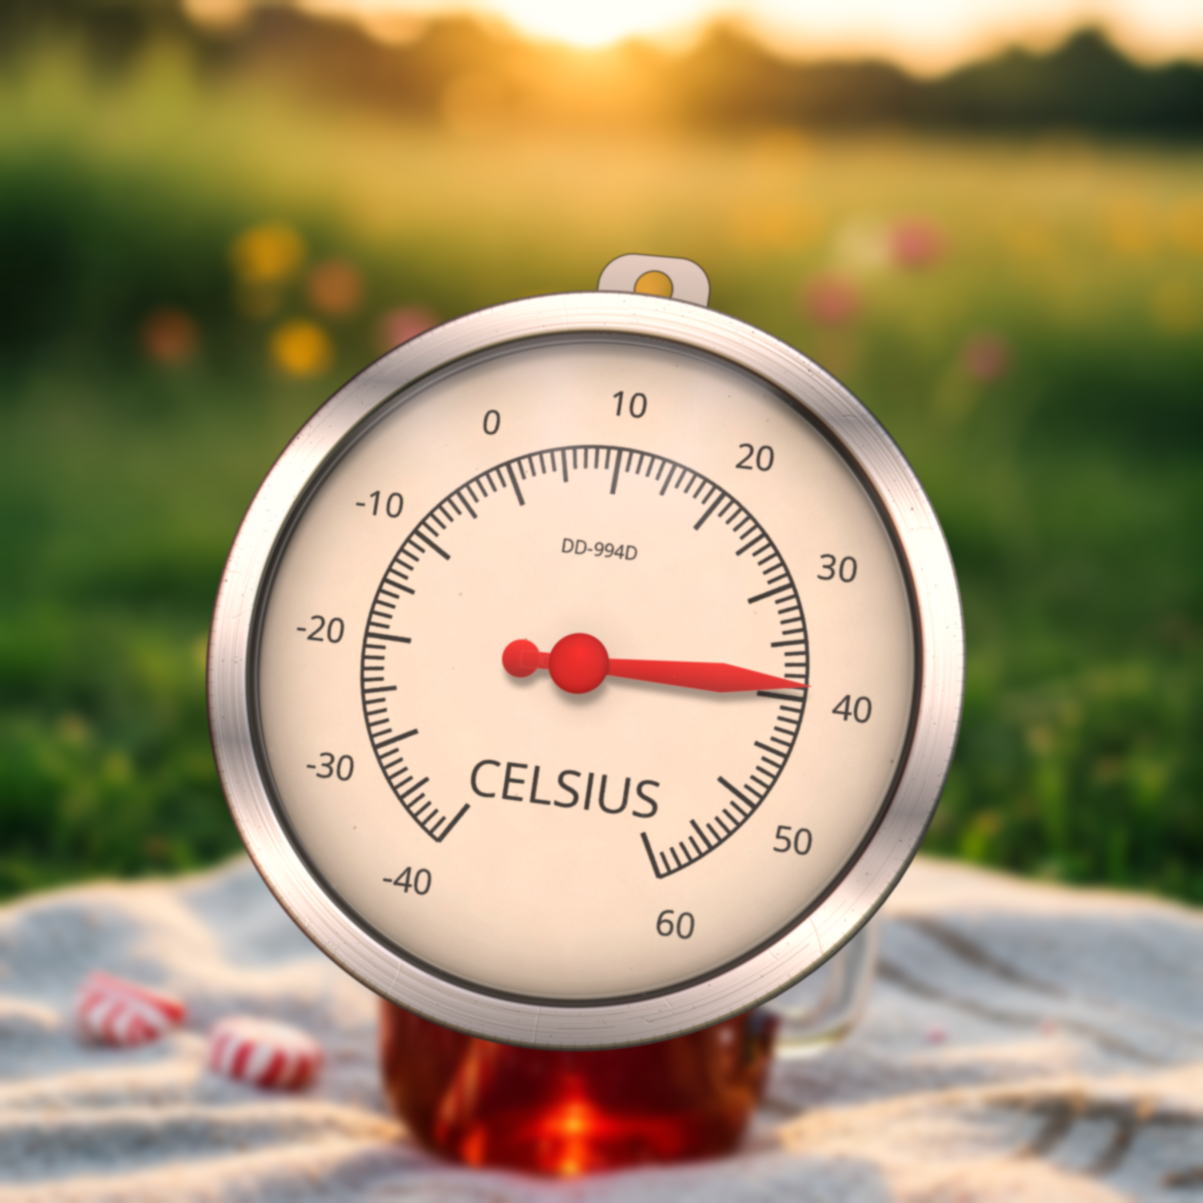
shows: 39 °C
